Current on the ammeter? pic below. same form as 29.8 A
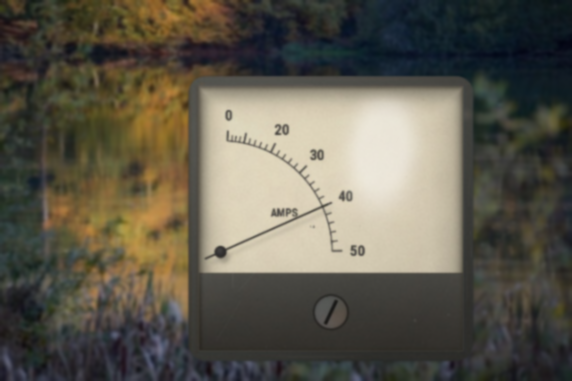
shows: 40 A
